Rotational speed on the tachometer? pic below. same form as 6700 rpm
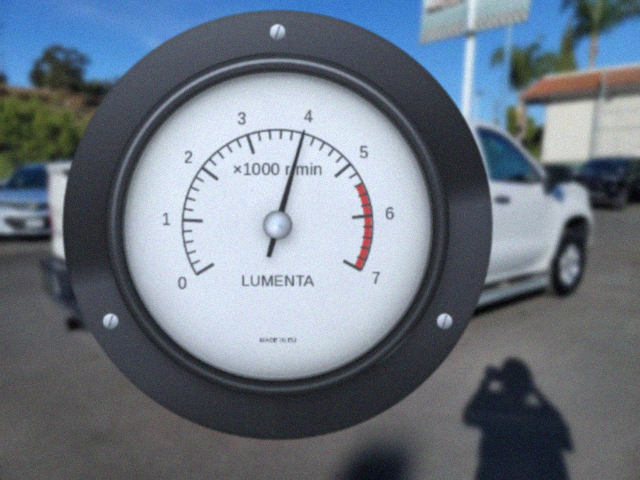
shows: 4000 rpm
